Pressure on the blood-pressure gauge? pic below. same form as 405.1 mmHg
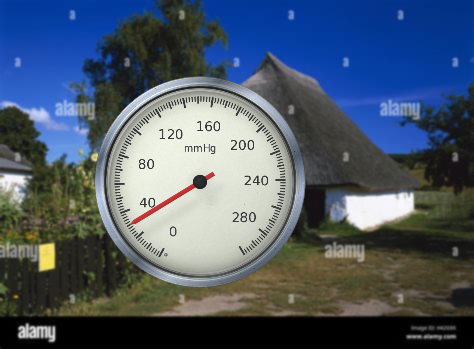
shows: 30 mmHg
